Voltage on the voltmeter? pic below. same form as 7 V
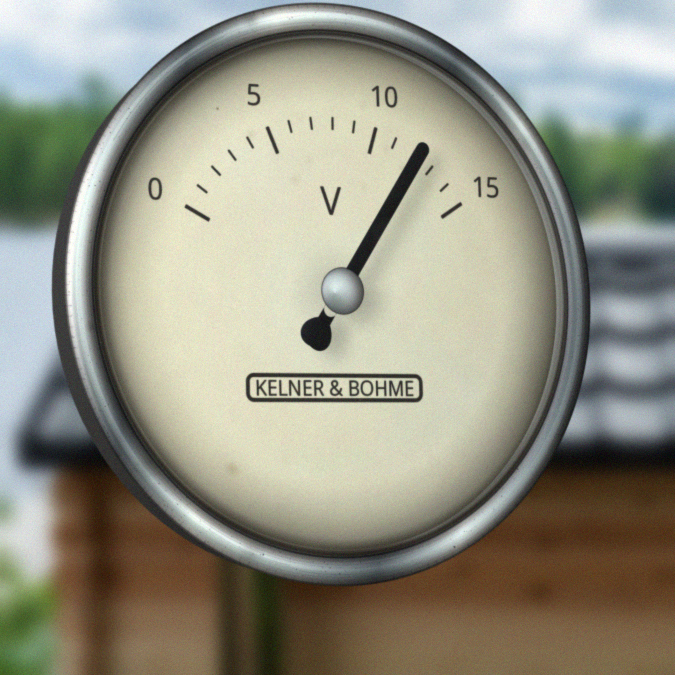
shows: 12 V
